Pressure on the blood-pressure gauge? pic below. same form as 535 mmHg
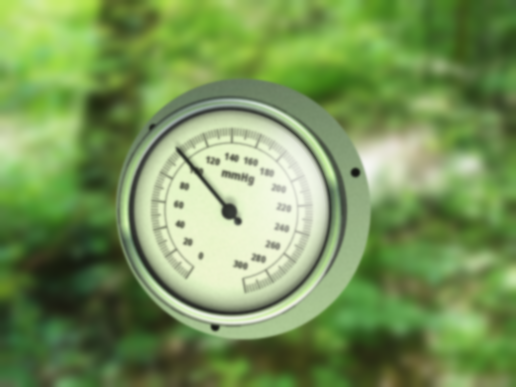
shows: 100 mmHg
